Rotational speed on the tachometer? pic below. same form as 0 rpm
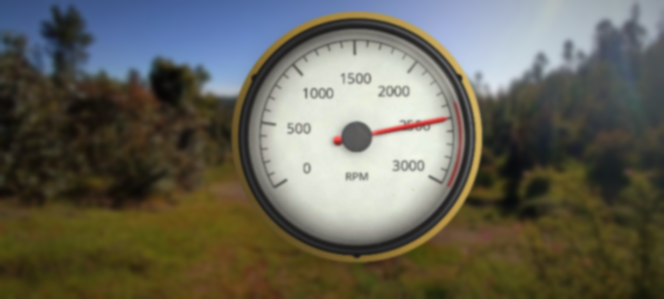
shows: 2500 rpm
